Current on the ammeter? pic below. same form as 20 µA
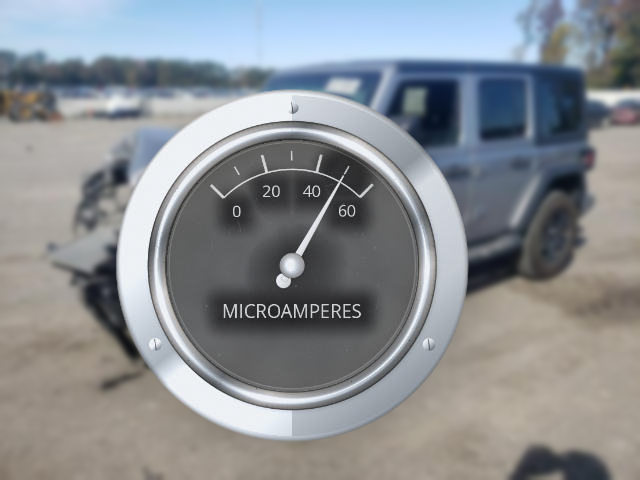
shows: 50 µA
